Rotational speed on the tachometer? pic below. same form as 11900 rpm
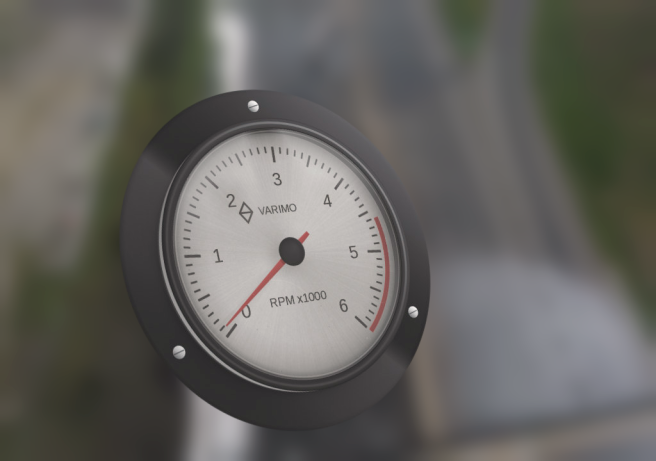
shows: 100 rpm
